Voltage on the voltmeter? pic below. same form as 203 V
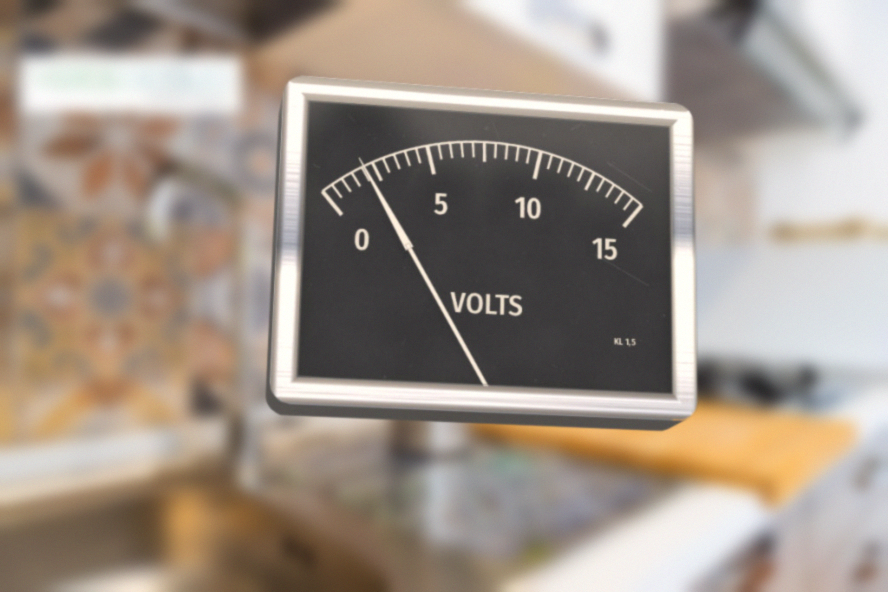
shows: 2 V
